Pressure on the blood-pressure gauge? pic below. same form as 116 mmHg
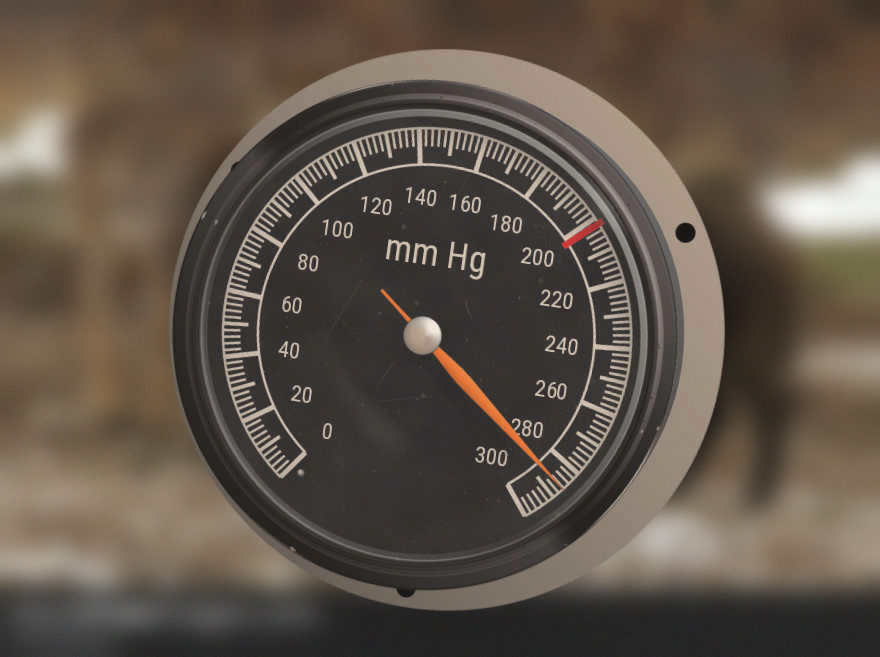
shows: 286 mmHg
